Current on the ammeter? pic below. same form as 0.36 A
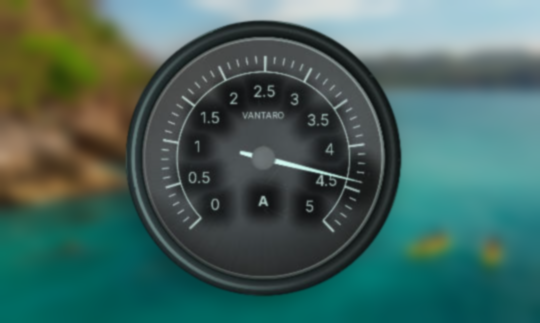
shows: 4.4 A
